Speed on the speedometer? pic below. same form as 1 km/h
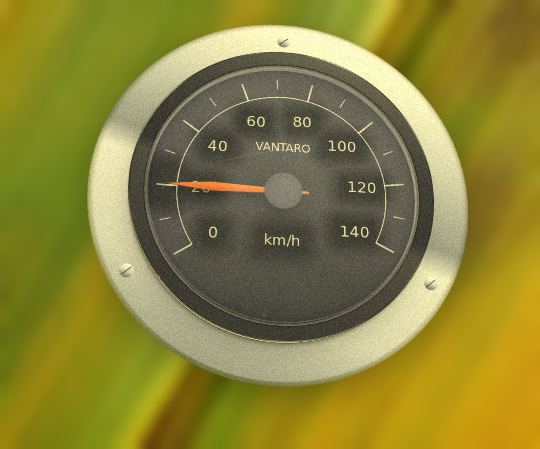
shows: 20 km/h
